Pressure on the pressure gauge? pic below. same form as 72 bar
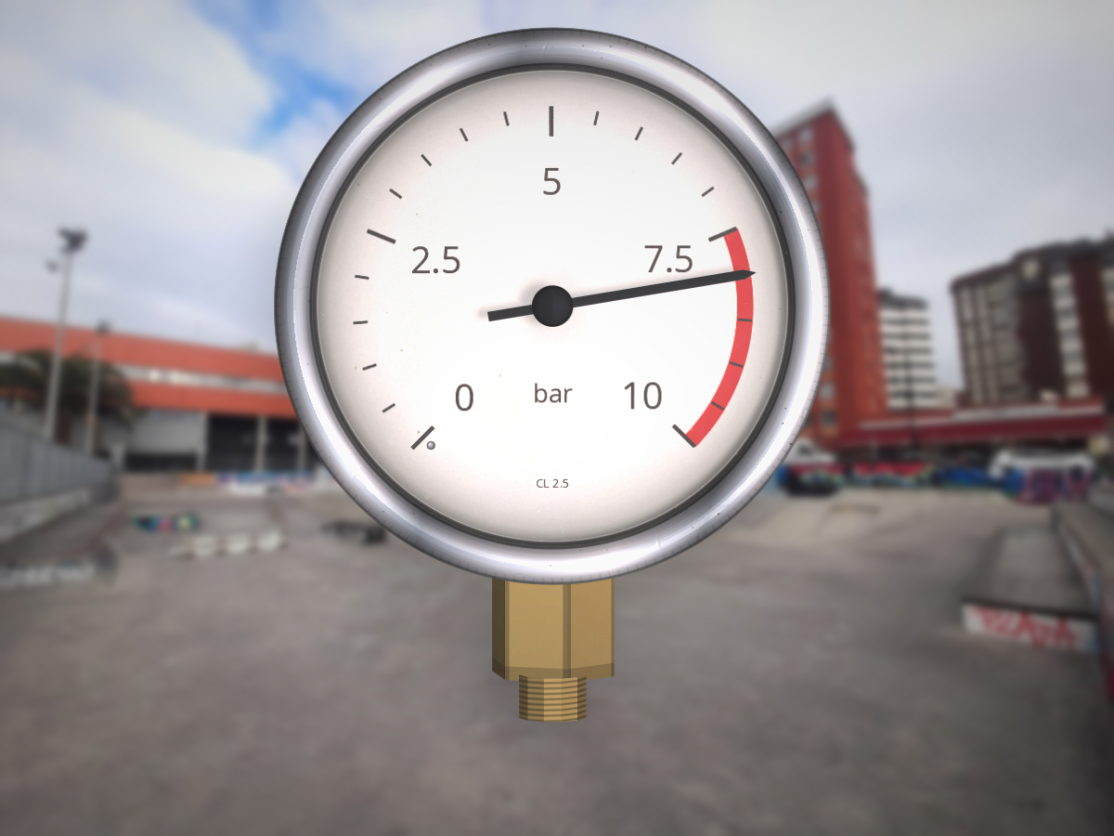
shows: 8 bar
